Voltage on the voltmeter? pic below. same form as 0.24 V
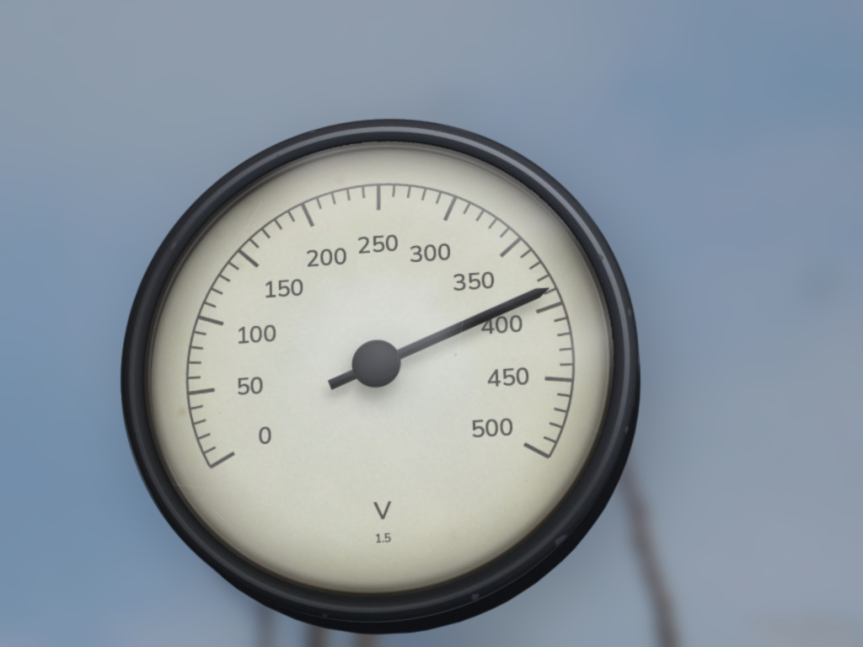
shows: 390 V
